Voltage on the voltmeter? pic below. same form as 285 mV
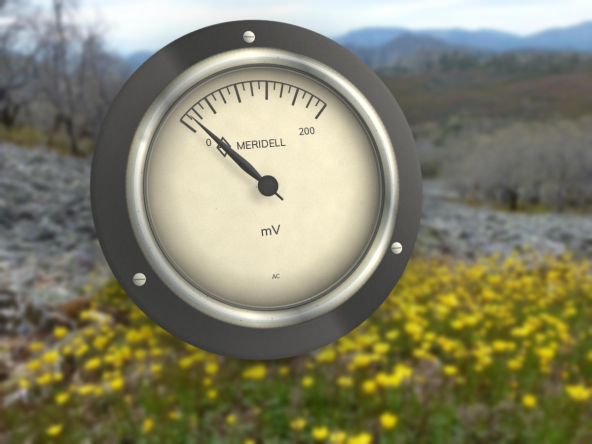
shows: 10 mV
